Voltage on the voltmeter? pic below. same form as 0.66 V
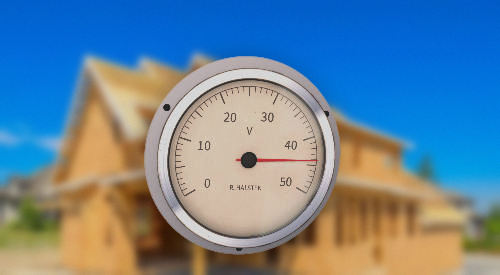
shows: 44 V
